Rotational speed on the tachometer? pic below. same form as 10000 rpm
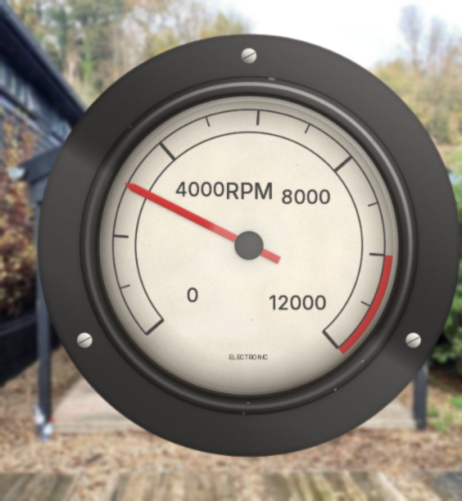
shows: 3000 rpm
